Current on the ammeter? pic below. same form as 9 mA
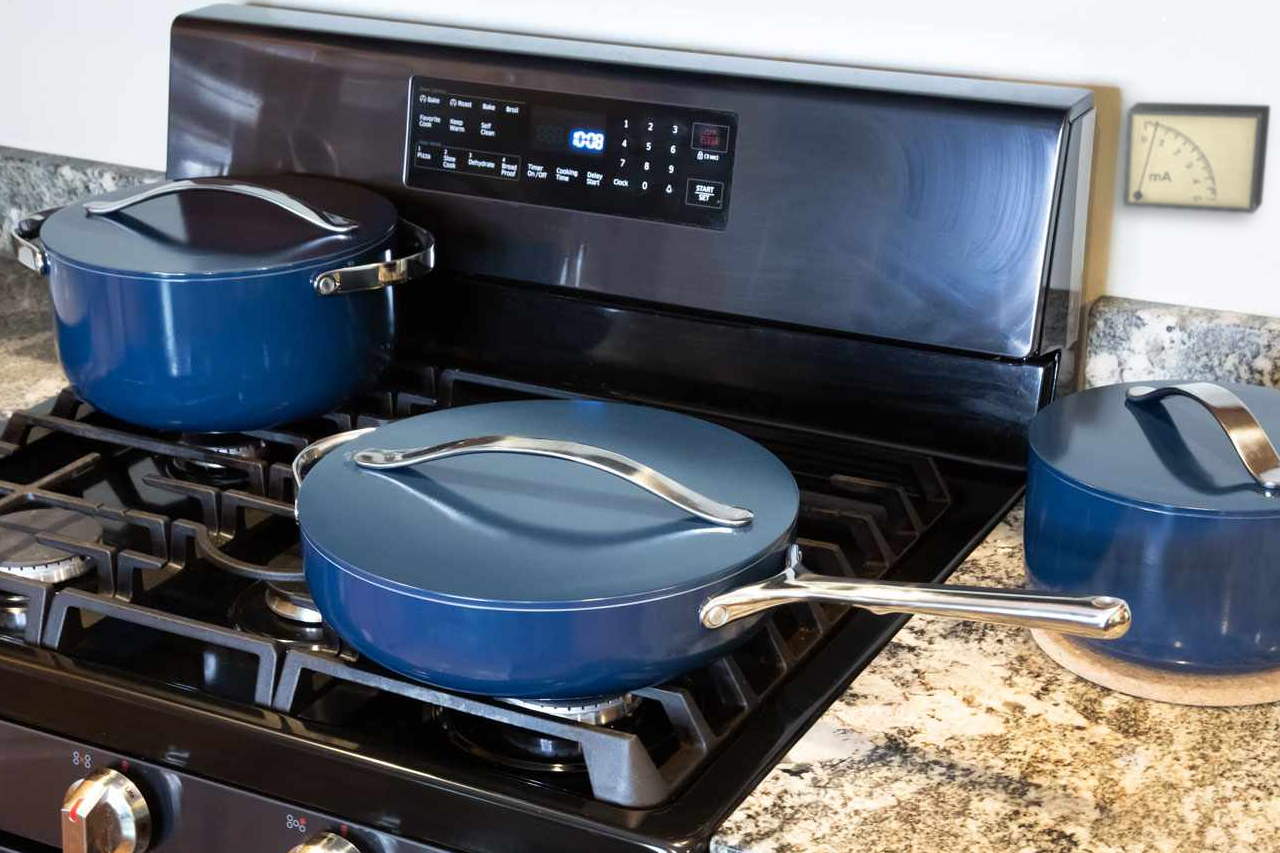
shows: 0.5 mA
